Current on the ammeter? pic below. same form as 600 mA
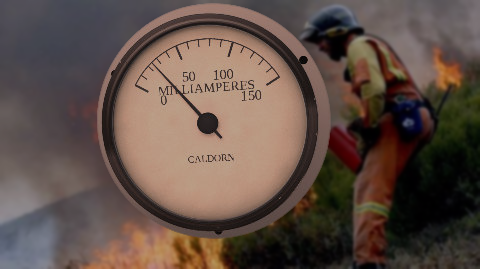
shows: 25 mA
